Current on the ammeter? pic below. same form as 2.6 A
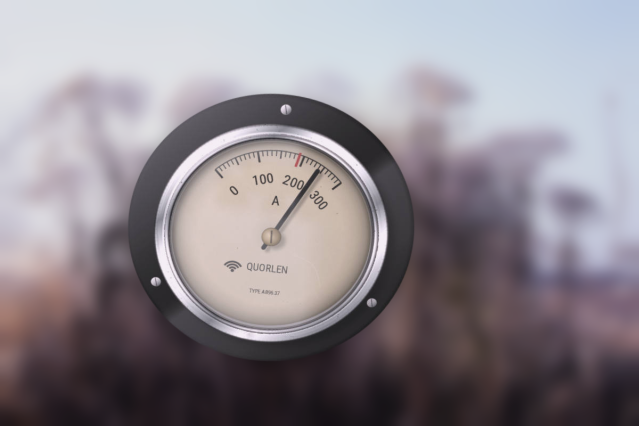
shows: 240 A
